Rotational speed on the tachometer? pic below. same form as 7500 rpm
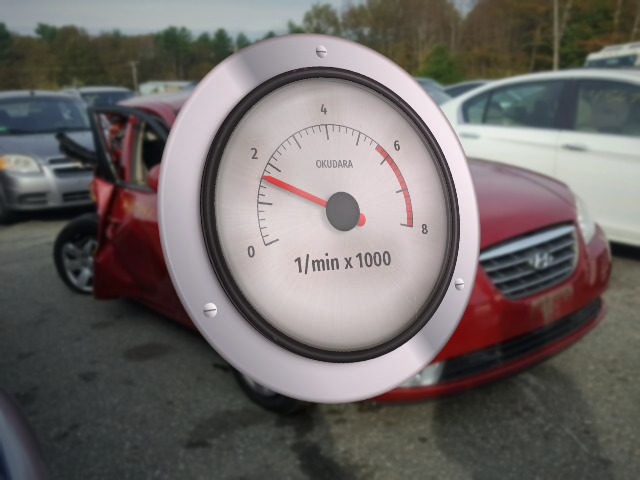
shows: 1600 rpm
